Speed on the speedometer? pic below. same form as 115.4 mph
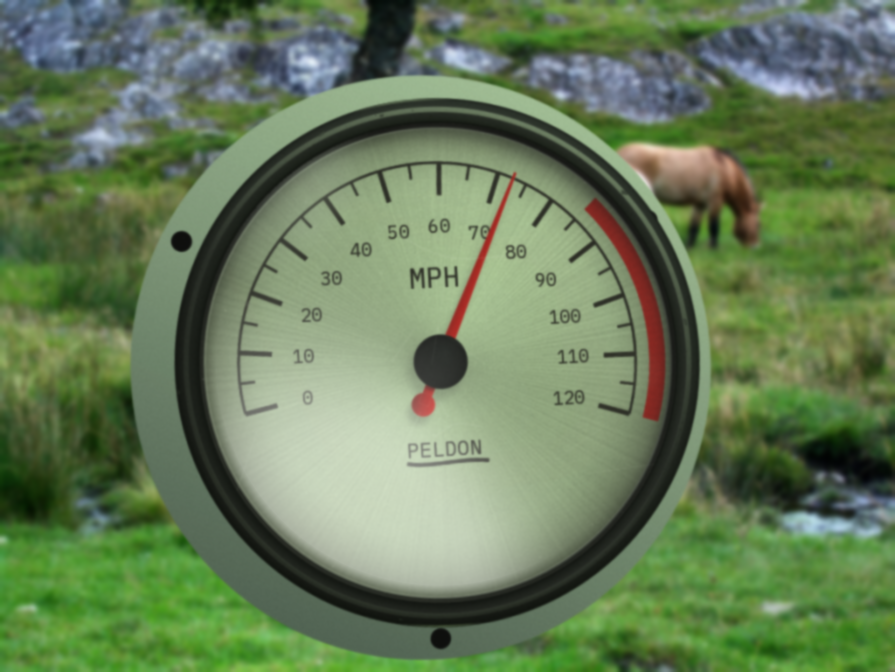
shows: 72.5 mph
